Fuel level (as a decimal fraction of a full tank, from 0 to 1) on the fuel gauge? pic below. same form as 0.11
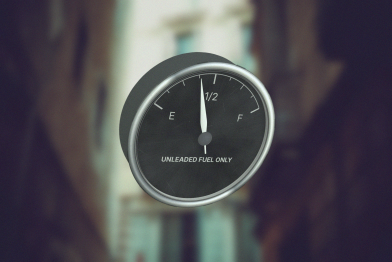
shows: 0.375
